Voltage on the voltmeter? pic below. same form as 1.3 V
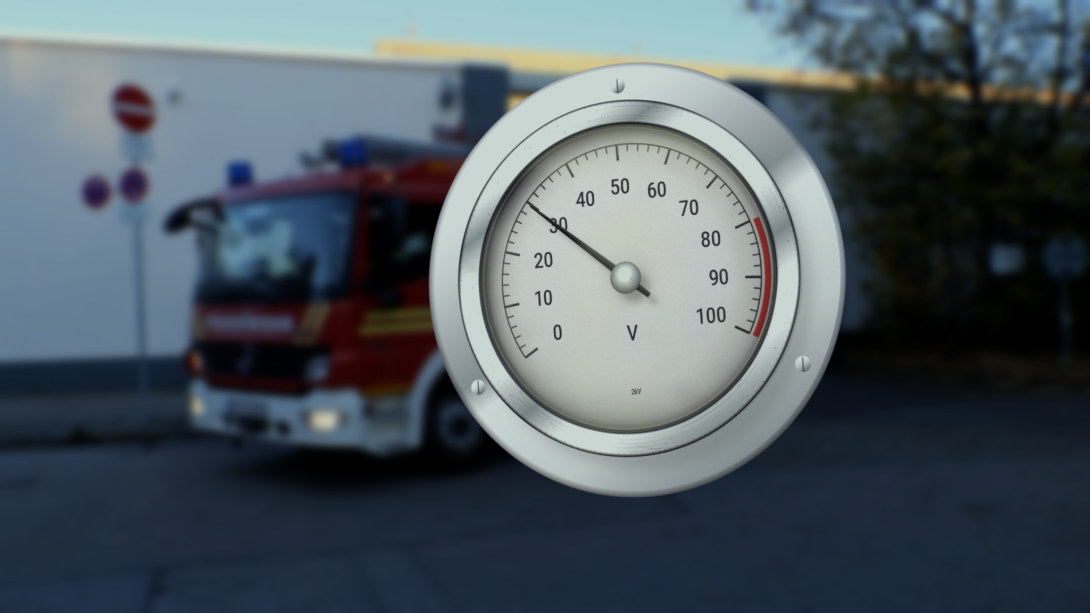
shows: 30 V
